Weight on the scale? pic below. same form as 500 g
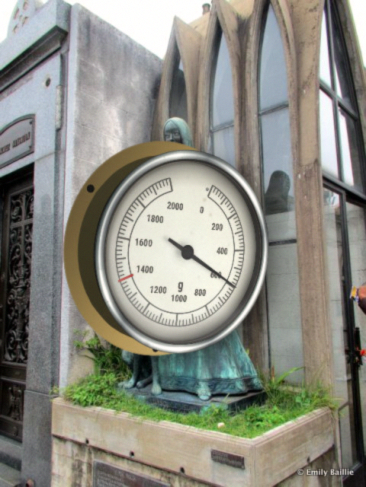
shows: 600 g
